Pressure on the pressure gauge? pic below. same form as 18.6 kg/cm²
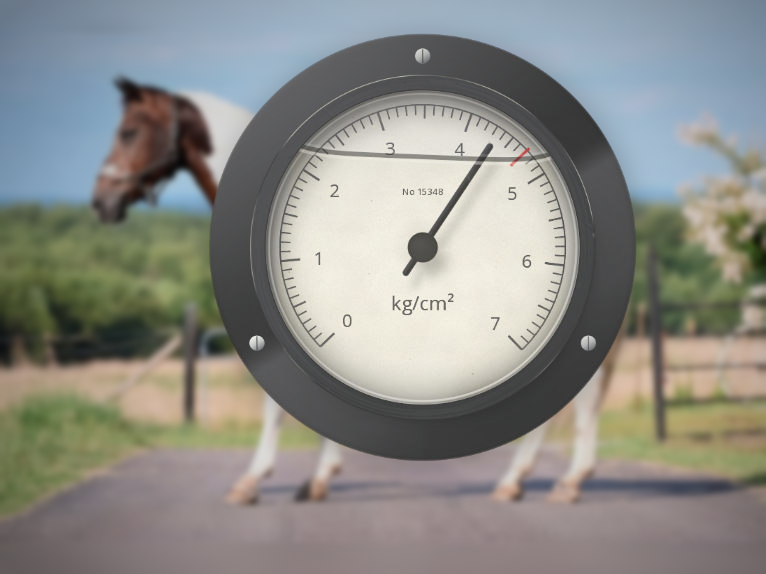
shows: 4.35 kg/cm²
